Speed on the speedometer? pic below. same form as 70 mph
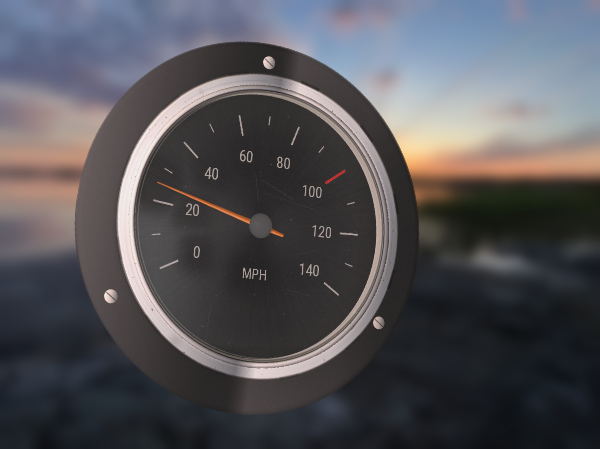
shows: 25 mph
